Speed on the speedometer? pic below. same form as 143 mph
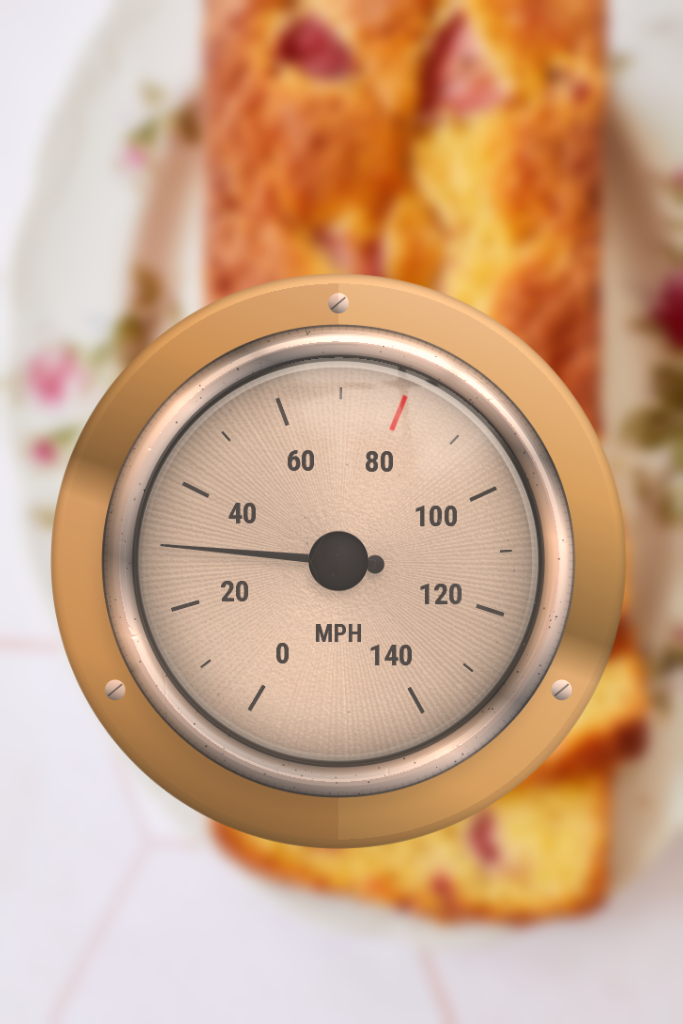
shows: 30 mph
